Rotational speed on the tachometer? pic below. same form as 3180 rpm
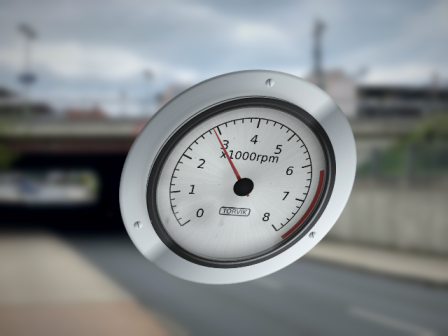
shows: 2900 rpm
